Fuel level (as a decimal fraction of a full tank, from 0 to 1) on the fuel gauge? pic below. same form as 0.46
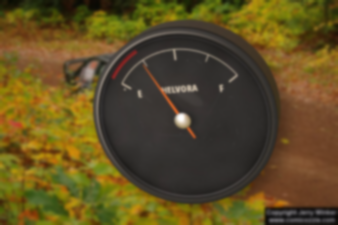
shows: 0.25
